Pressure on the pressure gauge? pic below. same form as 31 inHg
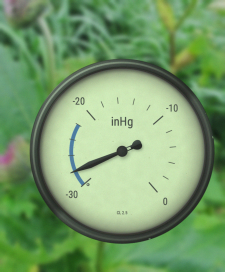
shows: -28 inHg
